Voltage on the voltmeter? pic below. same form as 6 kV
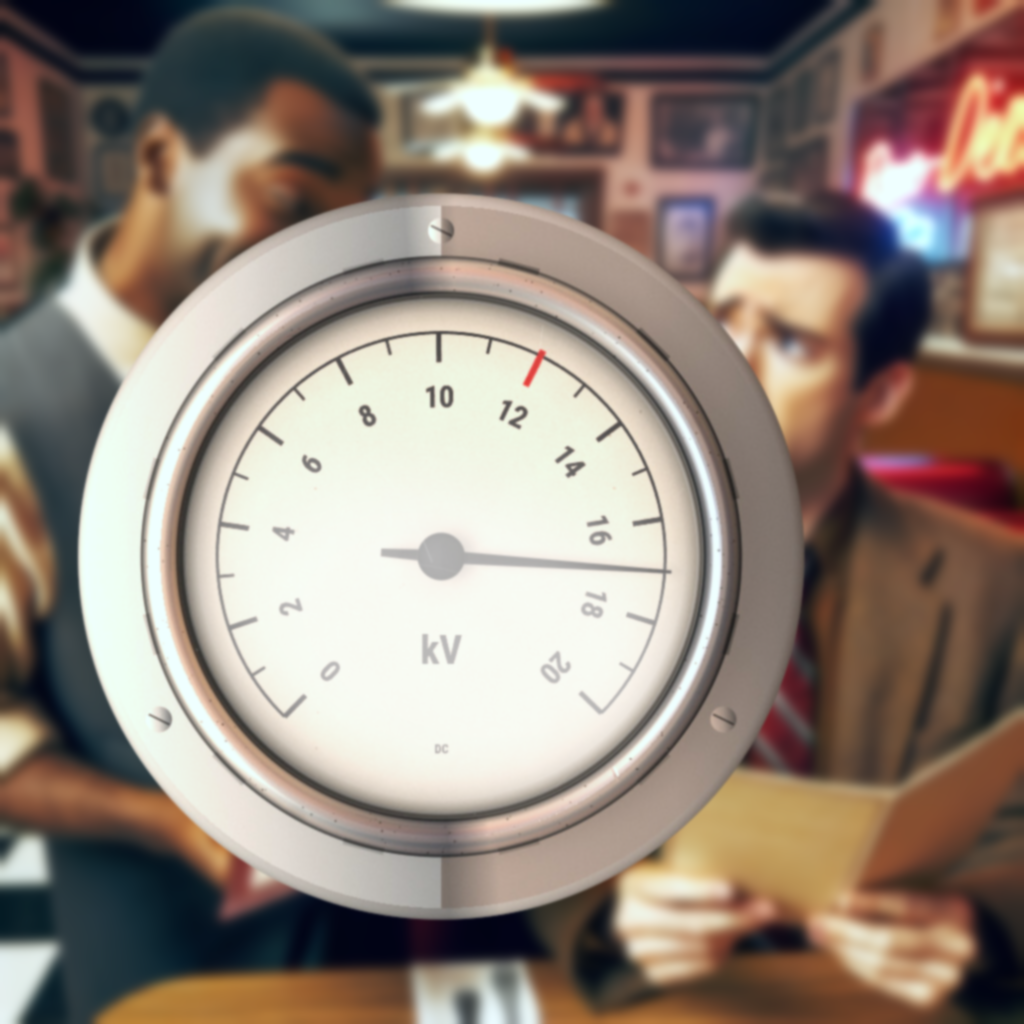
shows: 17 kV
